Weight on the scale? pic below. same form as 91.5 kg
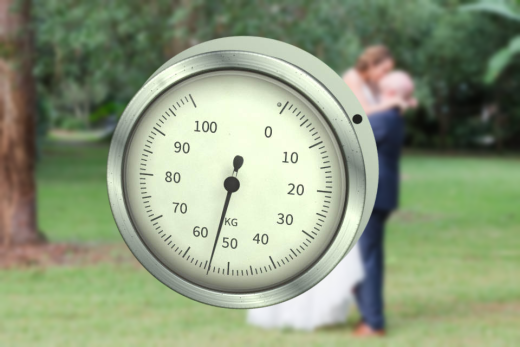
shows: 54 kg
